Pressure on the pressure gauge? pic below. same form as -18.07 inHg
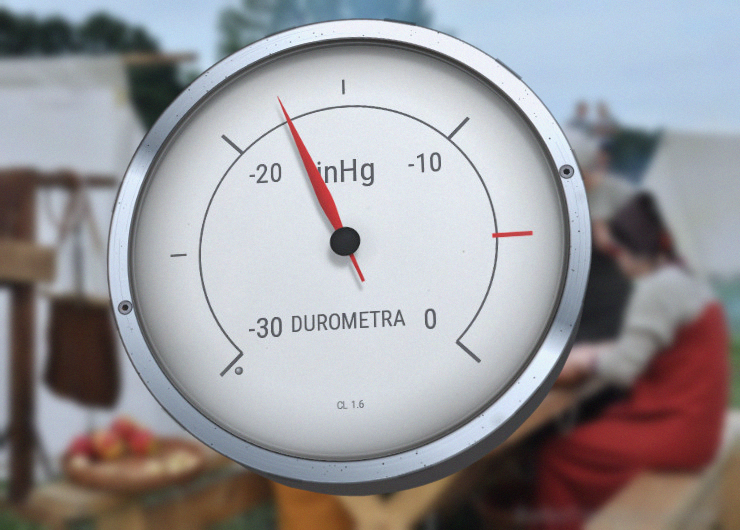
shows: -17.5 inHg
